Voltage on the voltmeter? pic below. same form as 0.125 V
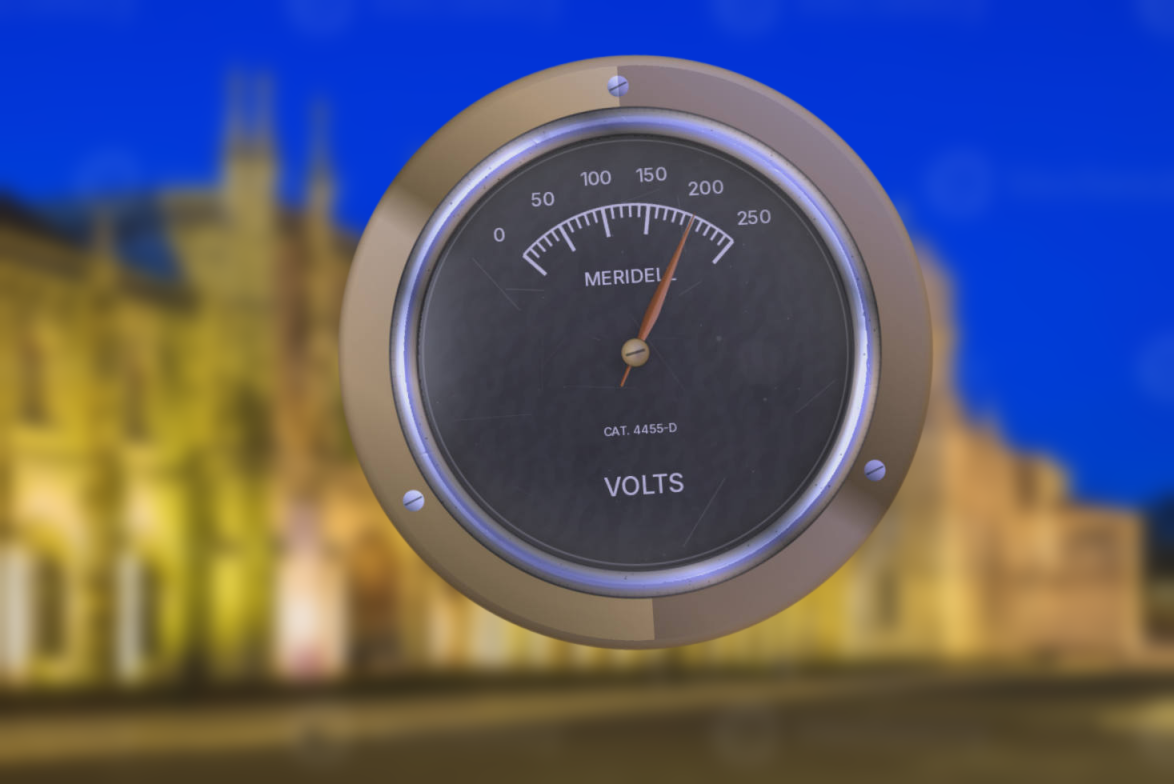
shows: 200 V
